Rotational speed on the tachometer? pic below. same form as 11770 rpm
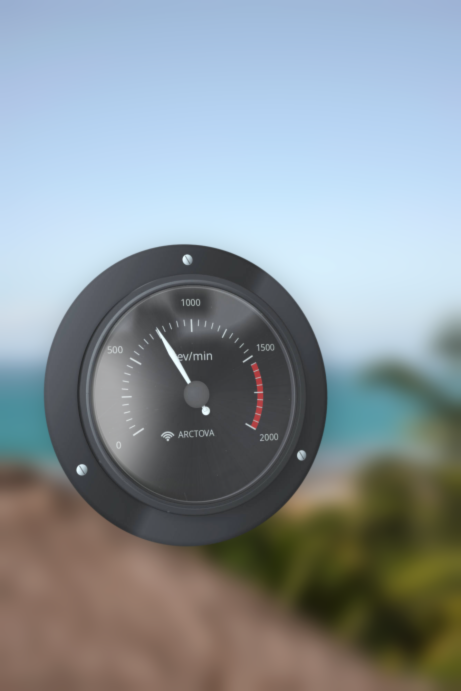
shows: 750 rpm
